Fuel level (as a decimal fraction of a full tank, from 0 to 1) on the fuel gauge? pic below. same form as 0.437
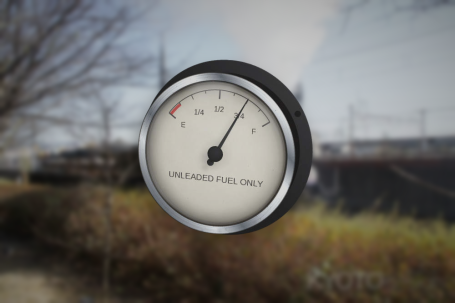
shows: 0.75
